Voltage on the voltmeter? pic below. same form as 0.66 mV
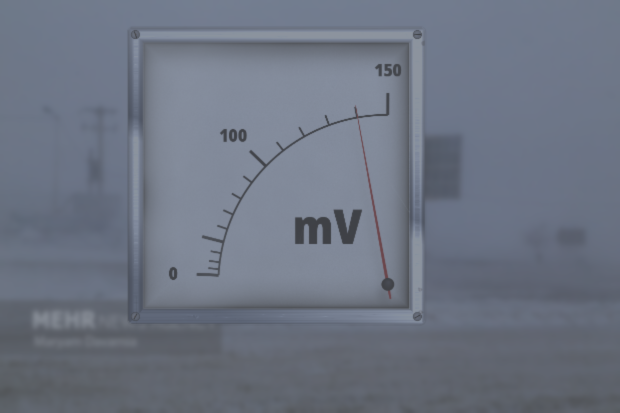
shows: 140 mV
